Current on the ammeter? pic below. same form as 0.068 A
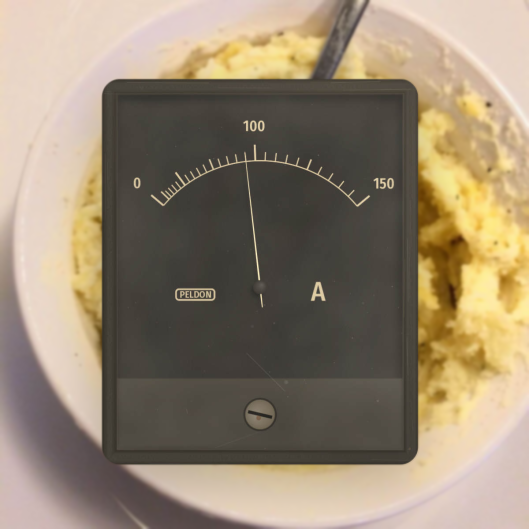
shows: 95 A
